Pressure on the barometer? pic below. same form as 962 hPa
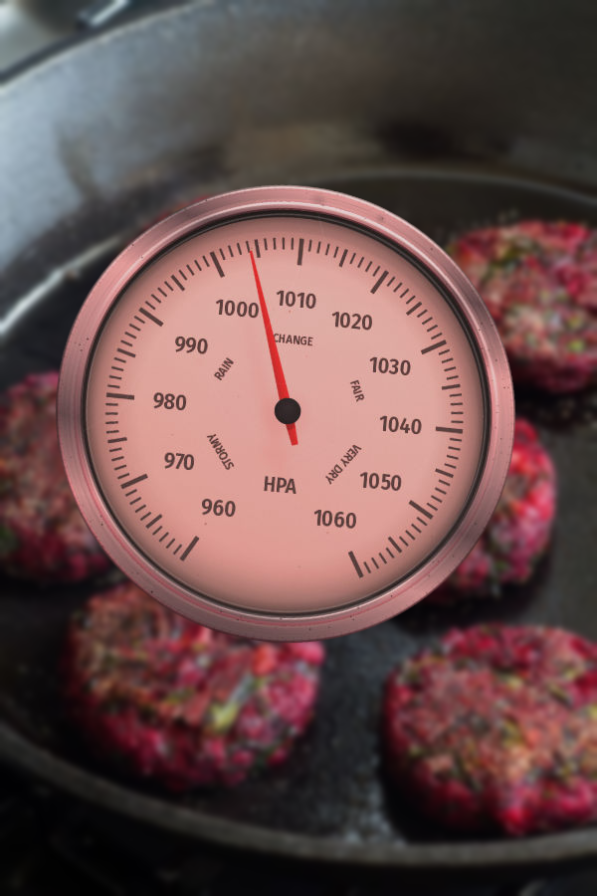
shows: 1004 hPa
